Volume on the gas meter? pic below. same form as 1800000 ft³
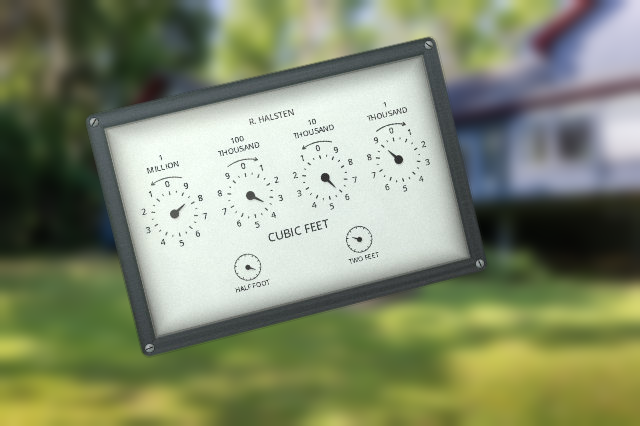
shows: 835900 ft³
